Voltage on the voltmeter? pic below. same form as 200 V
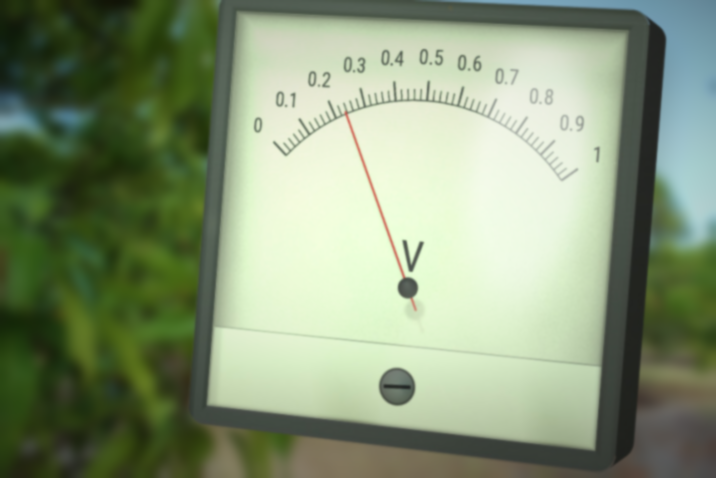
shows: 0.24 V
